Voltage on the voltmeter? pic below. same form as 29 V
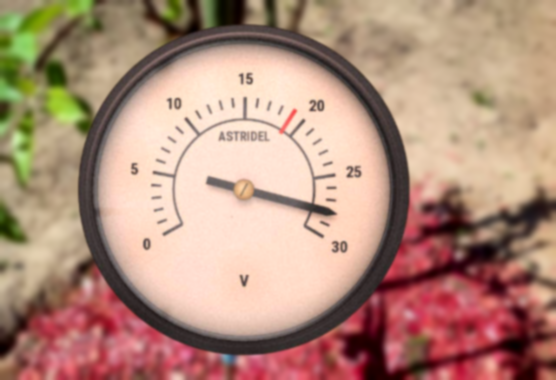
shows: 28 V
